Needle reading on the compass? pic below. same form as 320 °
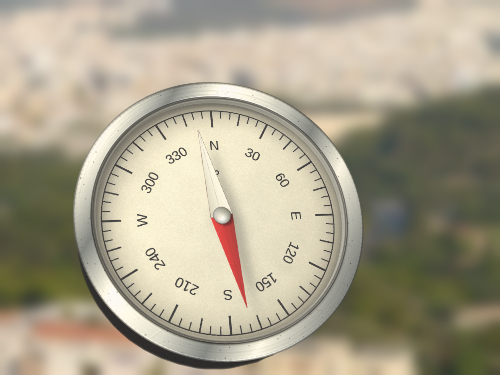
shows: 170 °
